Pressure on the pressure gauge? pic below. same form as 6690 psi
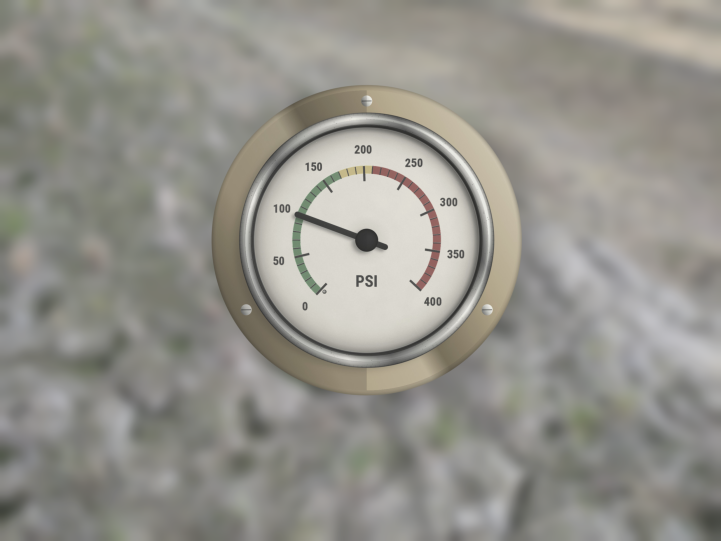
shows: 100 psi
